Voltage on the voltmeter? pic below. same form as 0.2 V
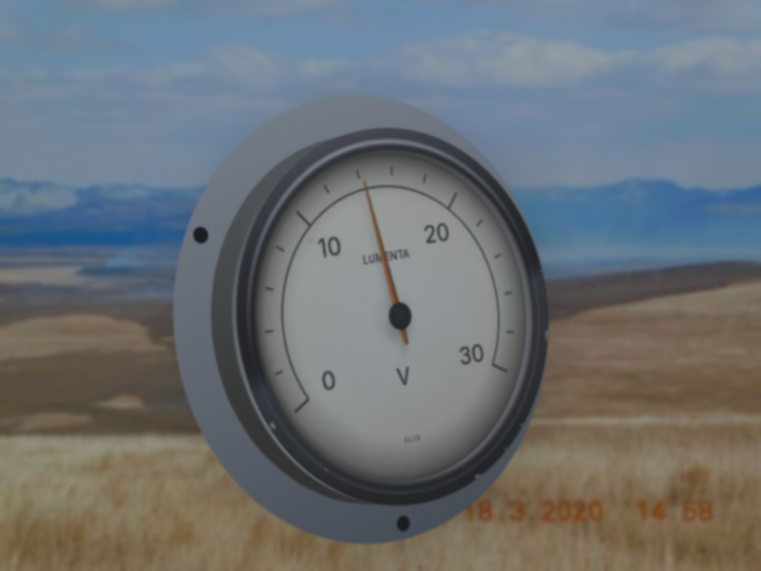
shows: 14 V
